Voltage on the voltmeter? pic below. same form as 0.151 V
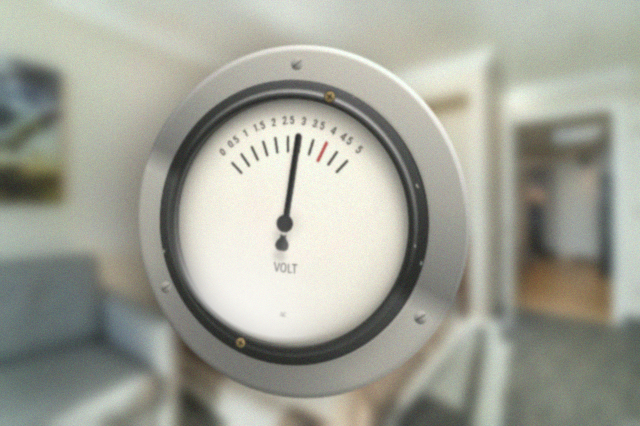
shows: 3 V
